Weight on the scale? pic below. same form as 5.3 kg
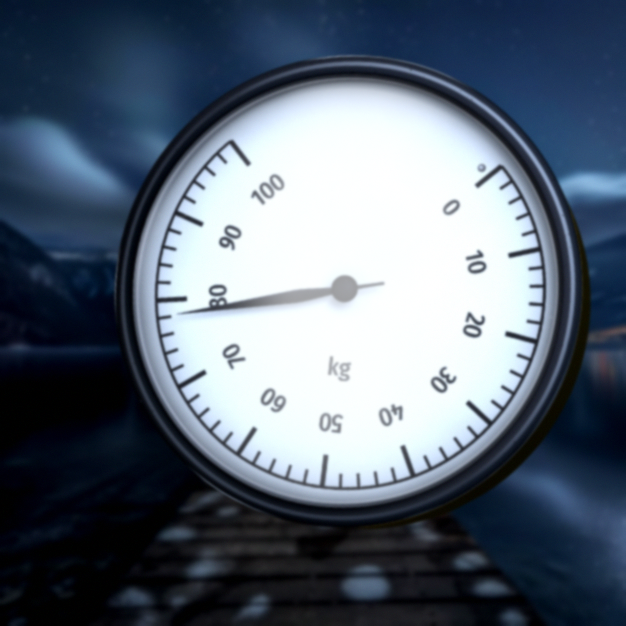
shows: 78 kg
